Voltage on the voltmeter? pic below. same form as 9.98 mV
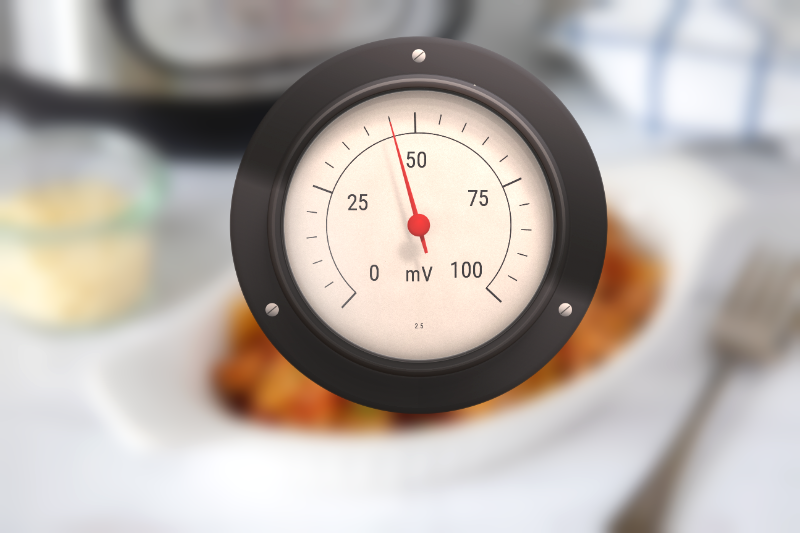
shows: 45 mV
